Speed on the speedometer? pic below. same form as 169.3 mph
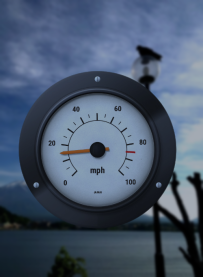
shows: 15 mph
